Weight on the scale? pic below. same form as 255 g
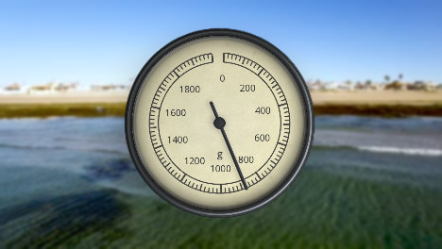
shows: 880 g
